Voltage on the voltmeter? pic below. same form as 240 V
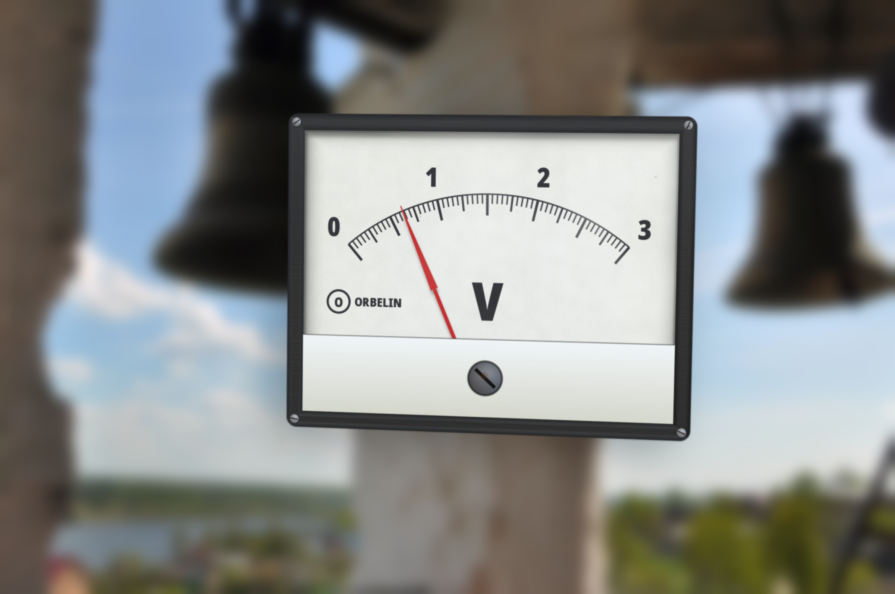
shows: 0.65 V
